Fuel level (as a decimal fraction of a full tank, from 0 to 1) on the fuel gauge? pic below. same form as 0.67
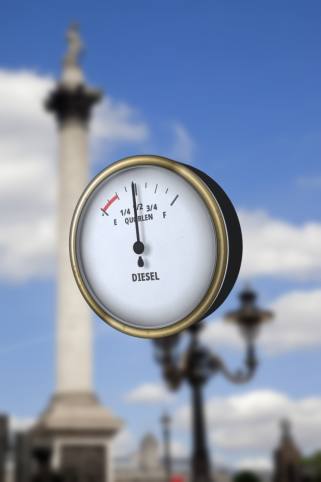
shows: 0.5
